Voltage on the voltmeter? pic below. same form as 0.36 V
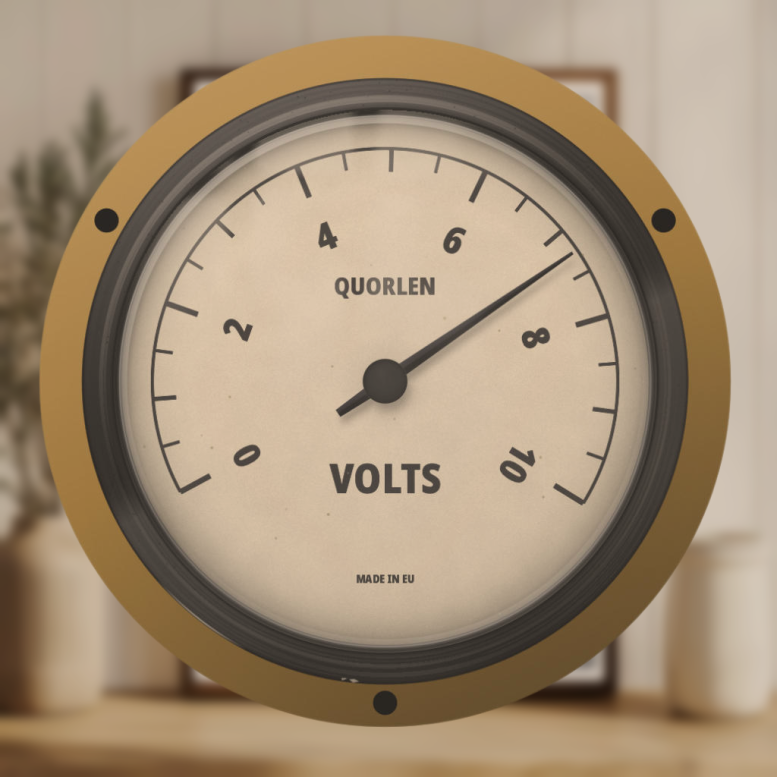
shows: 7.25 V
